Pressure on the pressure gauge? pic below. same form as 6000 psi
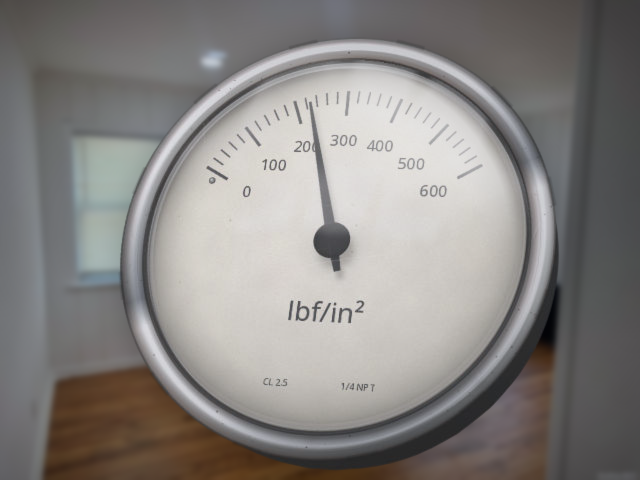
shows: 230 psi
